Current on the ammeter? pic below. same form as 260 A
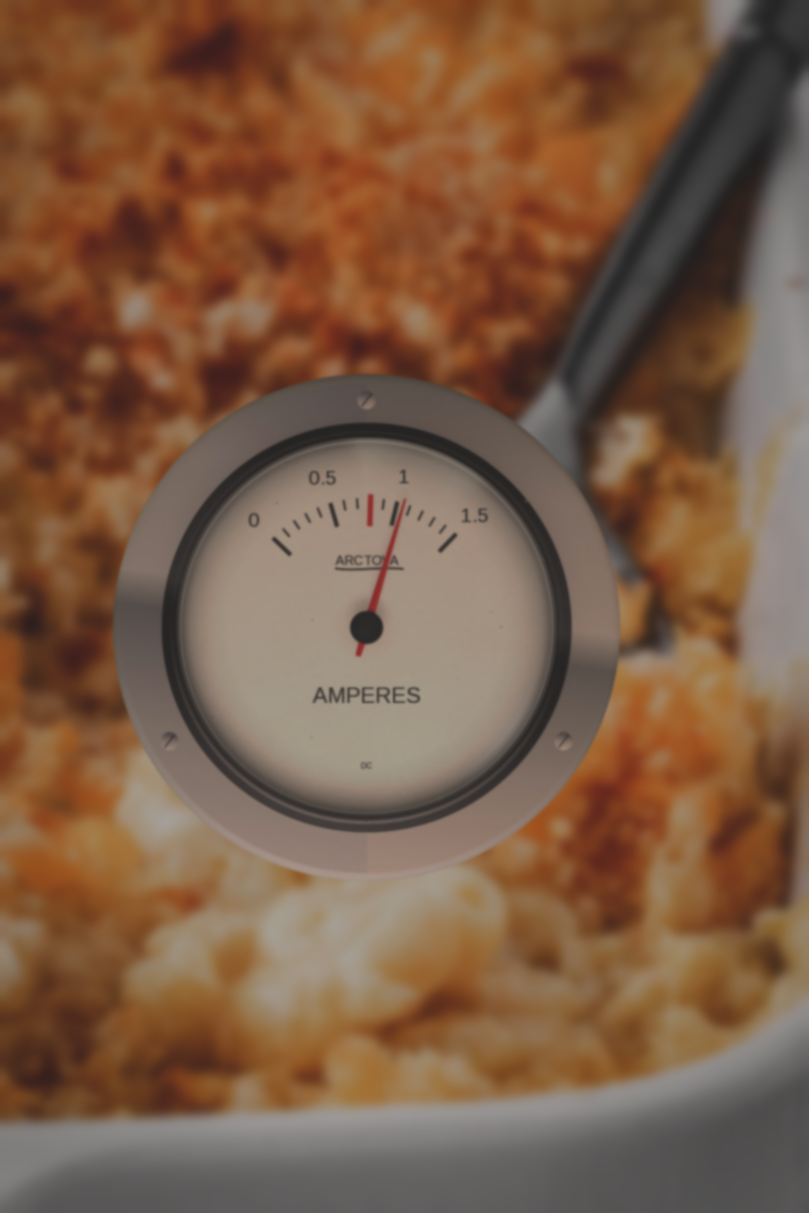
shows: 1.05 A
